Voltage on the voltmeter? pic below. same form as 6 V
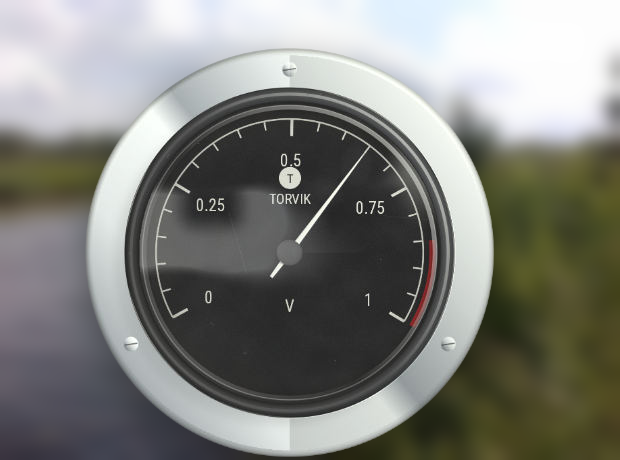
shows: 0.65 V
